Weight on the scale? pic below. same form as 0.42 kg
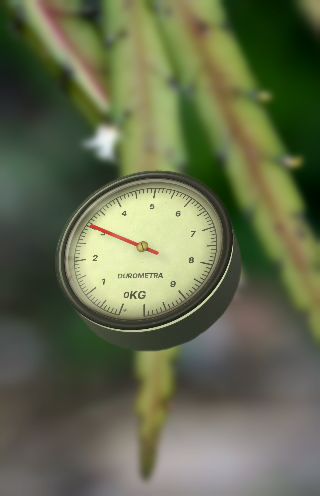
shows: 3 kg
